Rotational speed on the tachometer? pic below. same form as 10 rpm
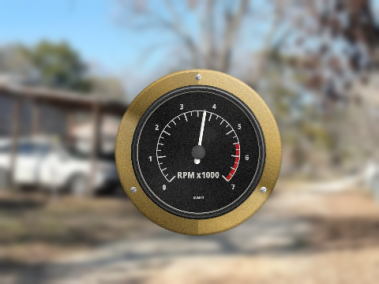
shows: 3750 rpm
